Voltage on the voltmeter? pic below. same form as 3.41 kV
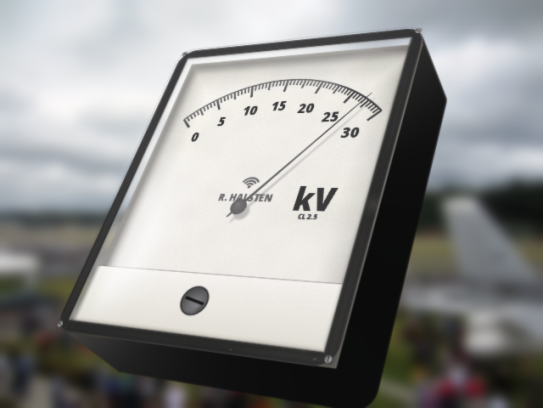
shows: 27.5 kV
